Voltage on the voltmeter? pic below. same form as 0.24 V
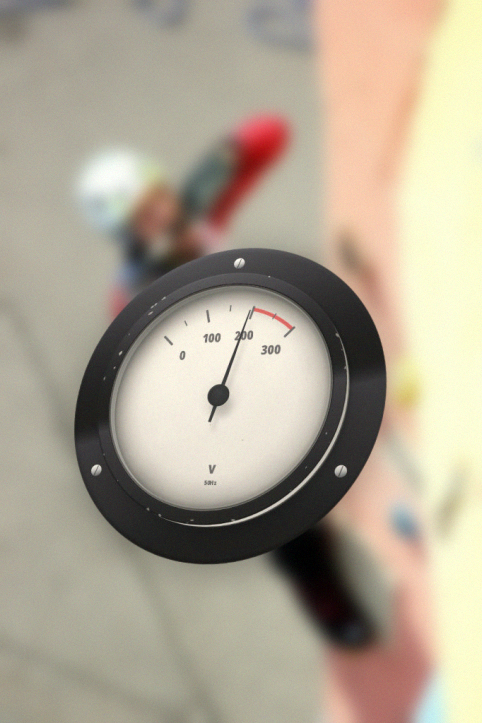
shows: 200 V
